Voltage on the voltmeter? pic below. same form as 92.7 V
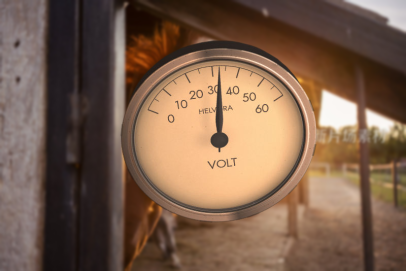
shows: 32.5 V
